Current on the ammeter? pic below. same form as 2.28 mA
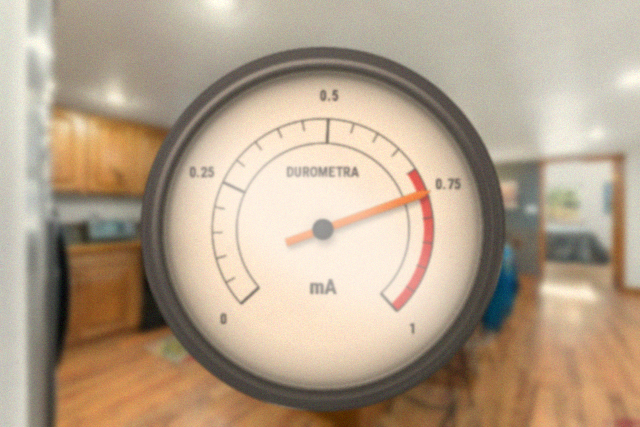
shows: 0.75 mA
